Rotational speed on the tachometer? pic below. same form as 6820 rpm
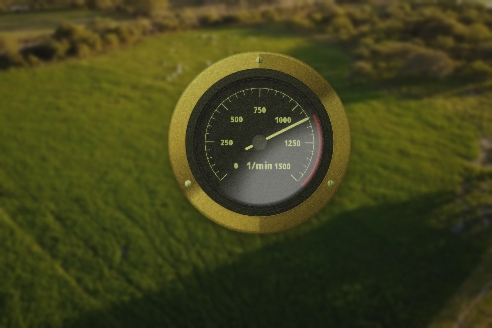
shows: 1100 rpm
